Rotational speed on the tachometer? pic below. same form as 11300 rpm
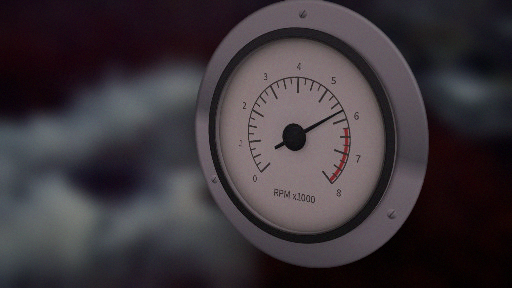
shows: 5750 rpm
